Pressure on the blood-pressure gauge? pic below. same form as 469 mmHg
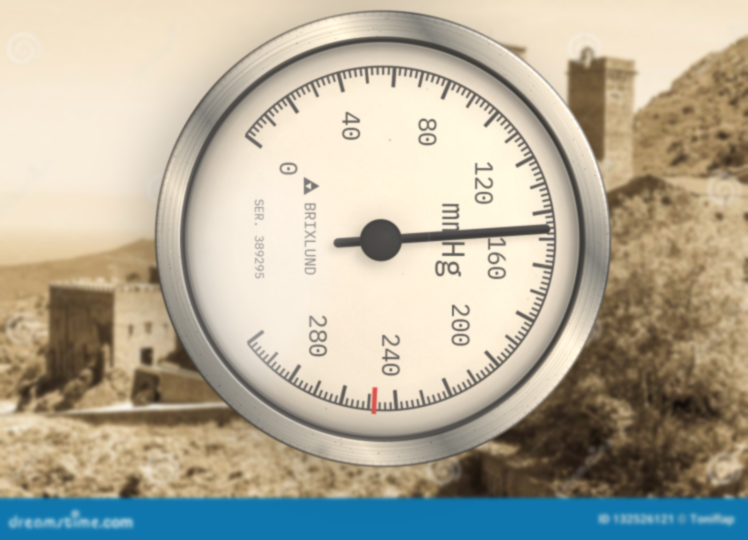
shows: 146 mmHg
